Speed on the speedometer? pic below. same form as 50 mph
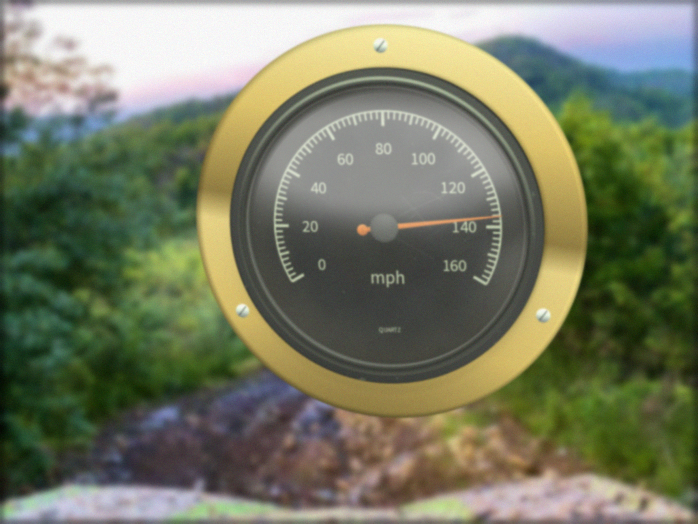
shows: 136 mph
